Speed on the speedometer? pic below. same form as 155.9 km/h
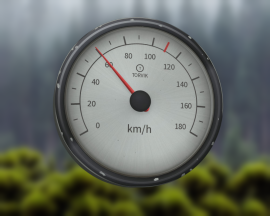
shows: 60 km/h
